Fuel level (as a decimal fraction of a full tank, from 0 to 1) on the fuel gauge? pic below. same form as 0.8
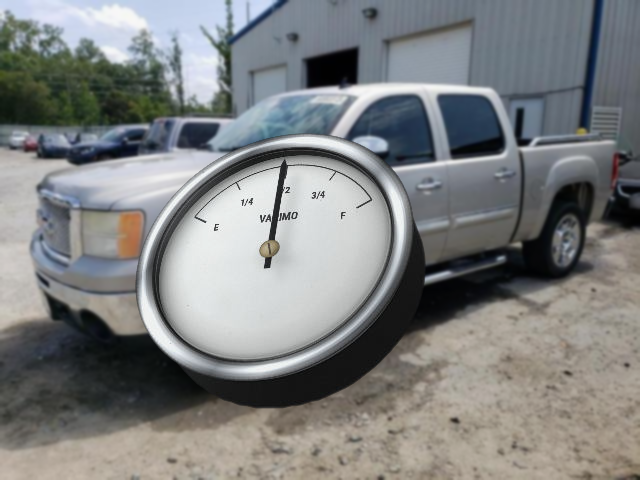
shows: 0.5
